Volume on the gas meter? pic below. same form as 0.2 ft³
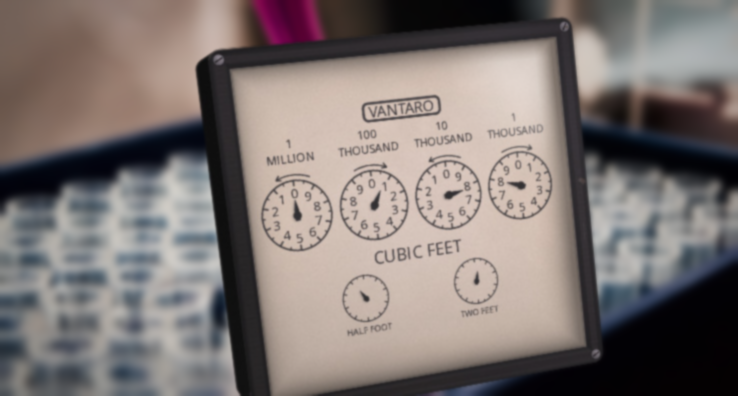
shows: 7800 ft³
